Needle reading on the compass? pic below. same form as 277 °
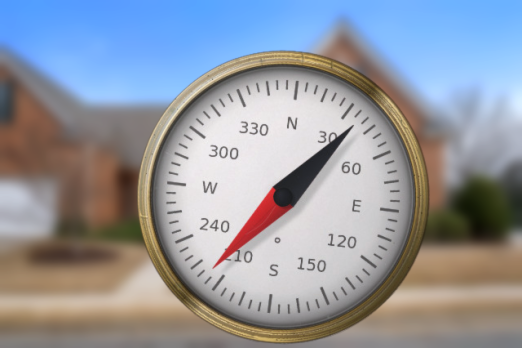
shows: 217.5 °
